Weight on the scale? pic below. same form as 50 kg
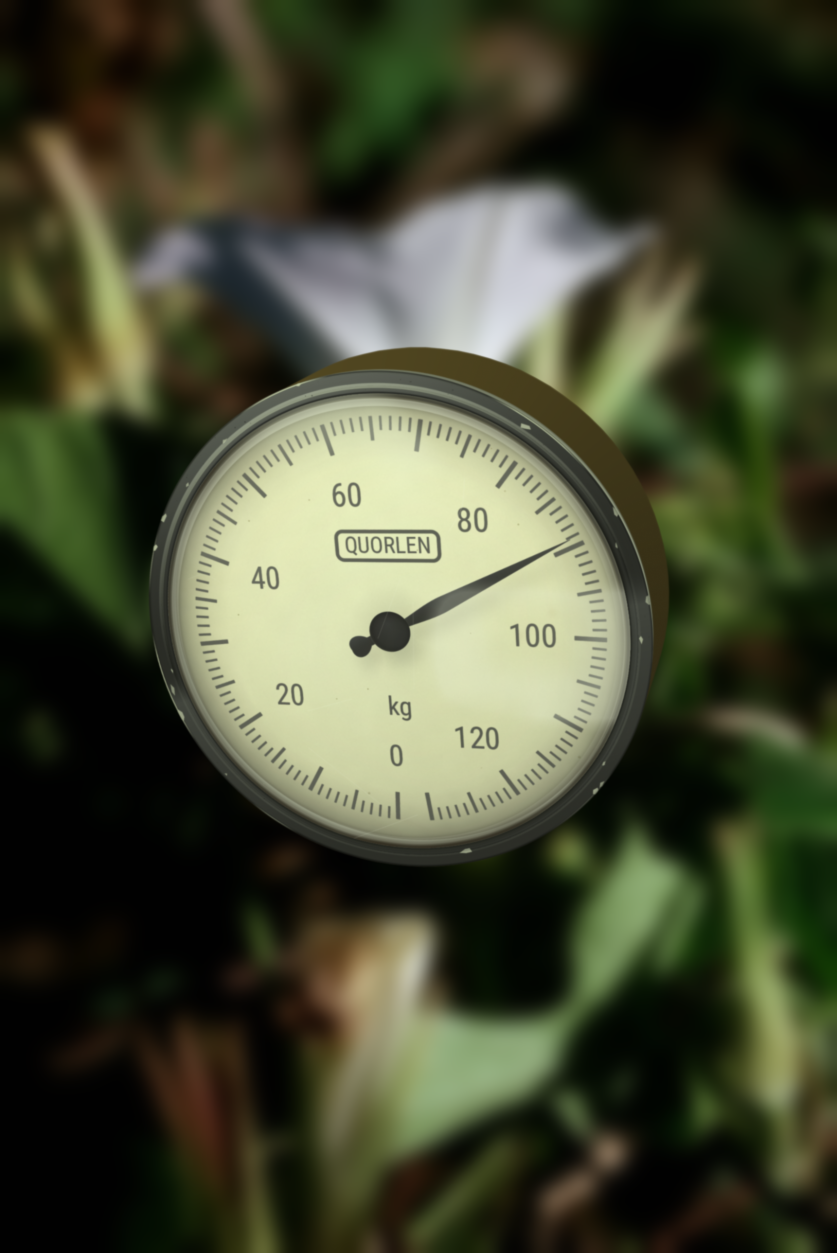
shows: 89 kg
